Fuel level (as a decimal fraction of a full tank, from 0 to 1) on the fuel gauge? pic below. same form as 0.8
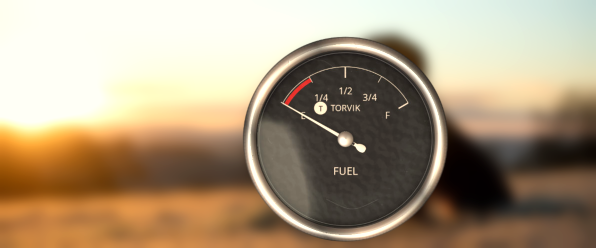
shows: 0
